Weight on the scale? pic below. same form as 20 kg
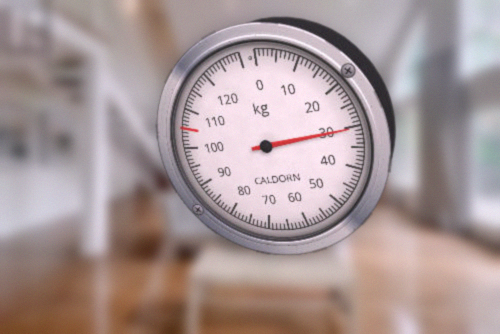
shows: 30 kg
